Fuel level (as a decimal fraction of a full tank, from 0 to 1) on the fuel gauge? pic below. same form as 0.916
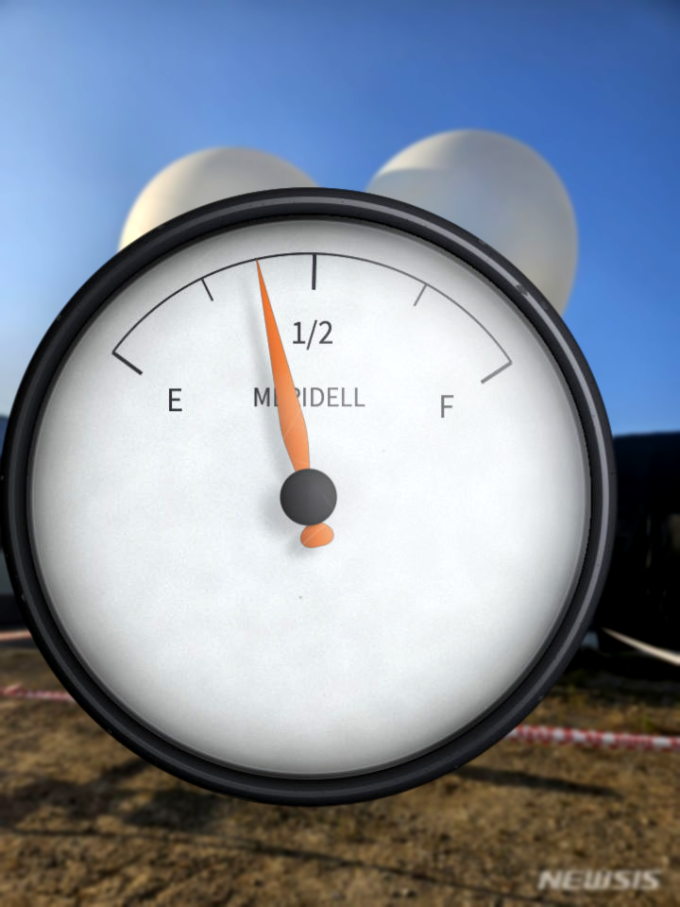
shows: 0.375
